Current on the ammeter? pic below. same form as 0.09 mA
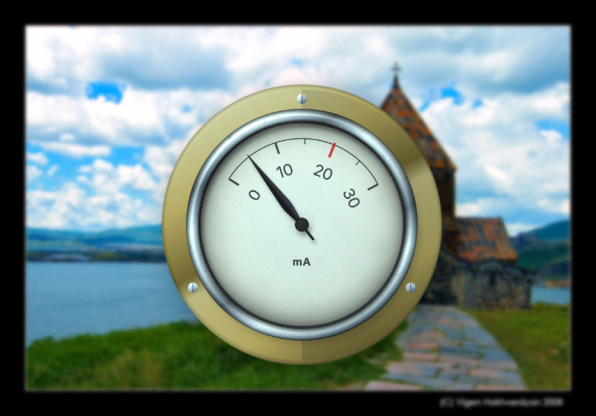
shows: 5 mA
